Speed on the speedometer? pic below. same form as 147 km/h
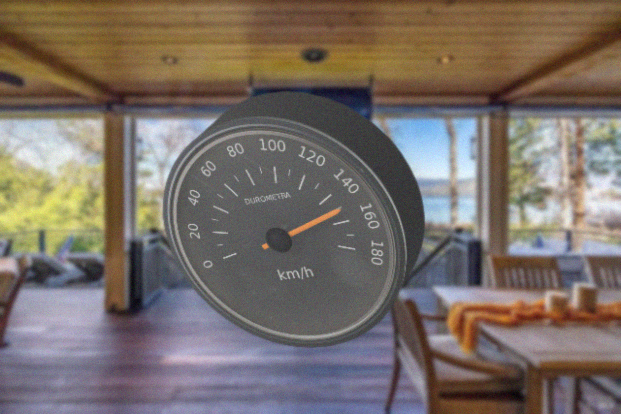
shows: 150 km/h
